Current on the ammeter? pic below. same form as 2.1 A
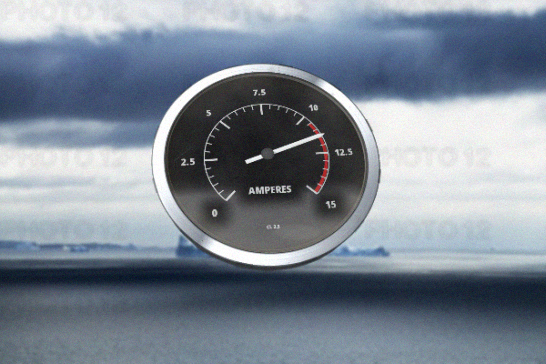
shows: 11.5 A
